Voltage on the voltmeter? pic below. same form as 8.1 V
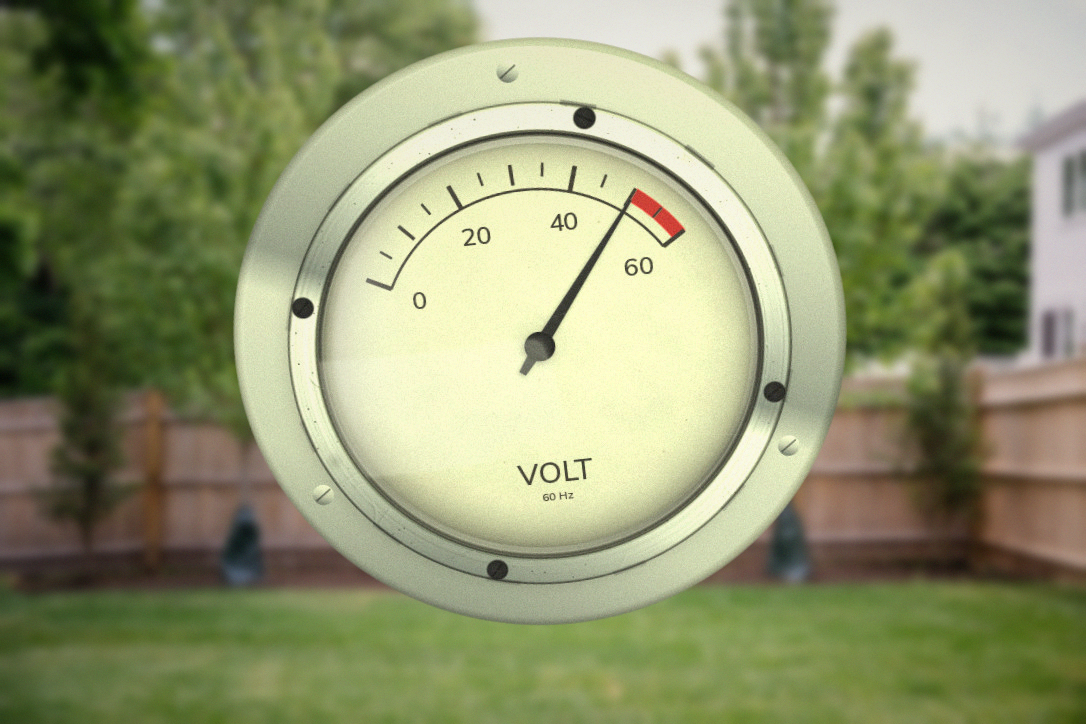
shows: 50 V
